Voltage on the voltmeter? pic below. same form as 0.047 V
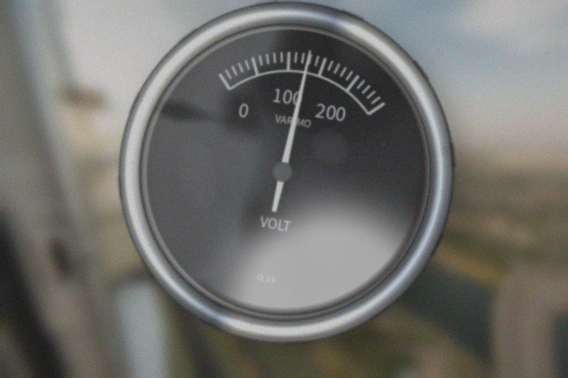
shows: 130 V
